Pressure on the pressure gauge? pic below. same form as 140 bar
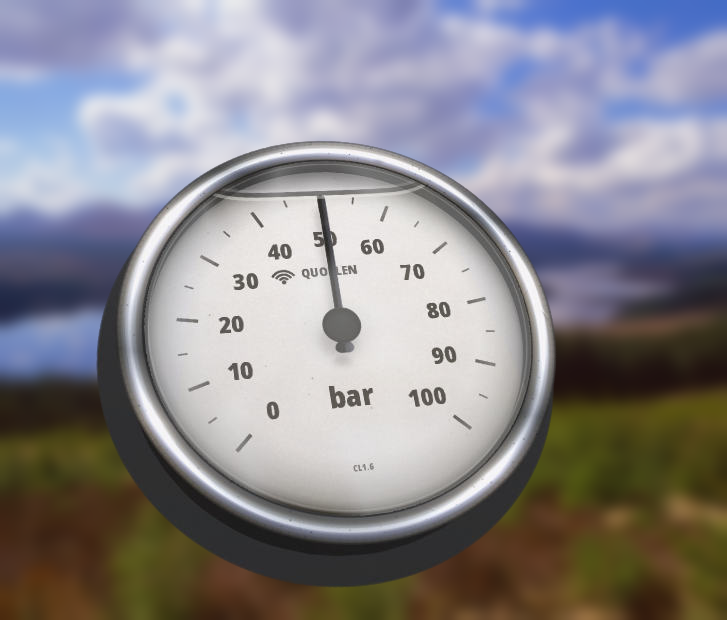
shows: 50 bar
